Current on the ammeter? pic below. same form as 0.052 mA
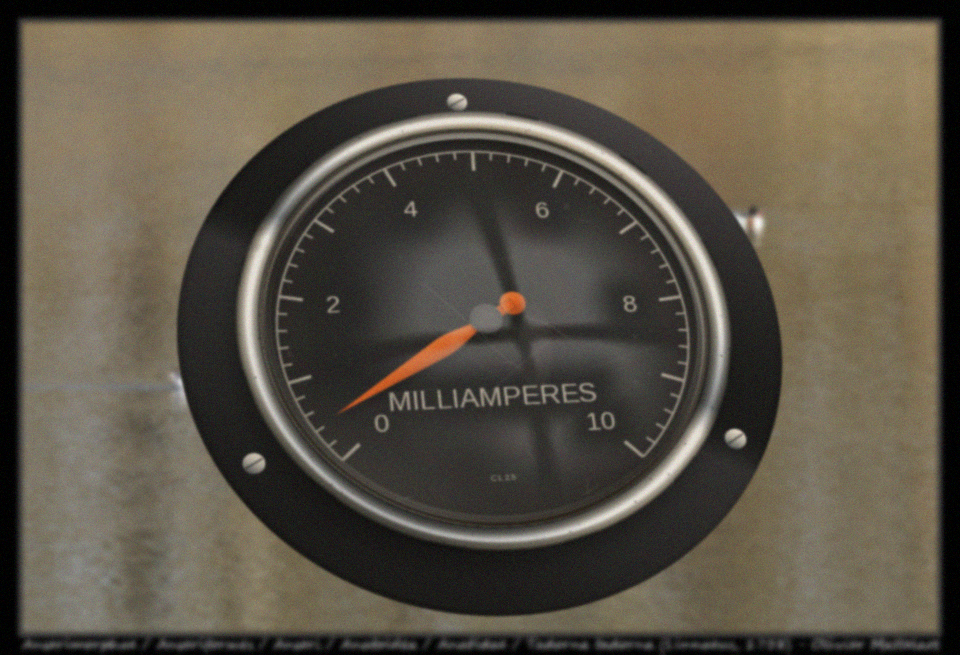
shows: 0.4 mA
